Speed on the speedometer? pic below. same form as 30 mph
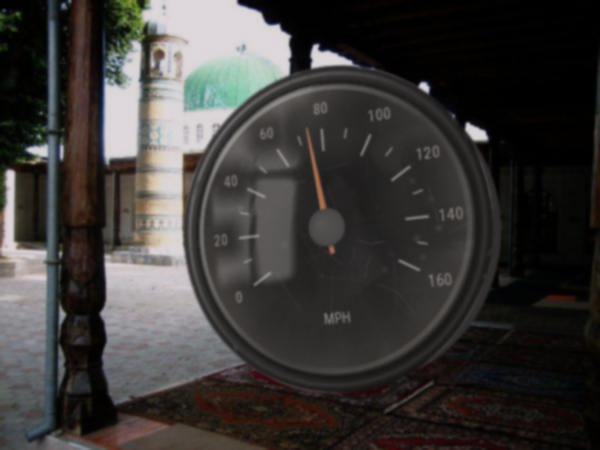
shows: 75 mph
